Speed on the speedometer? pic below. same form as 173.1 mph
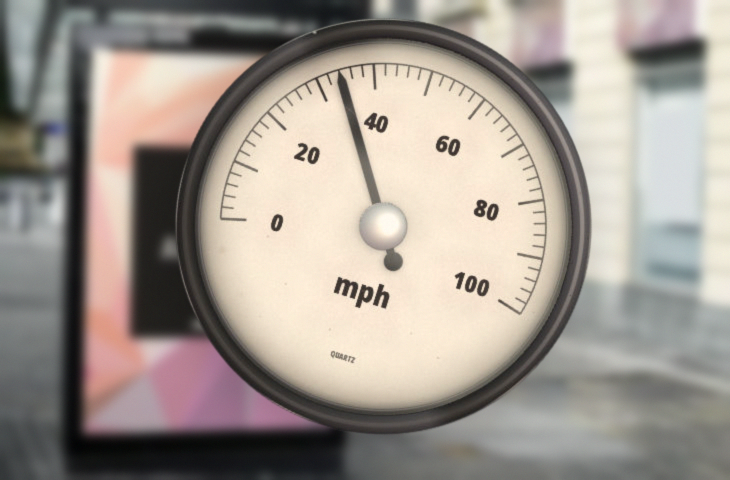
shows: 34 mph
